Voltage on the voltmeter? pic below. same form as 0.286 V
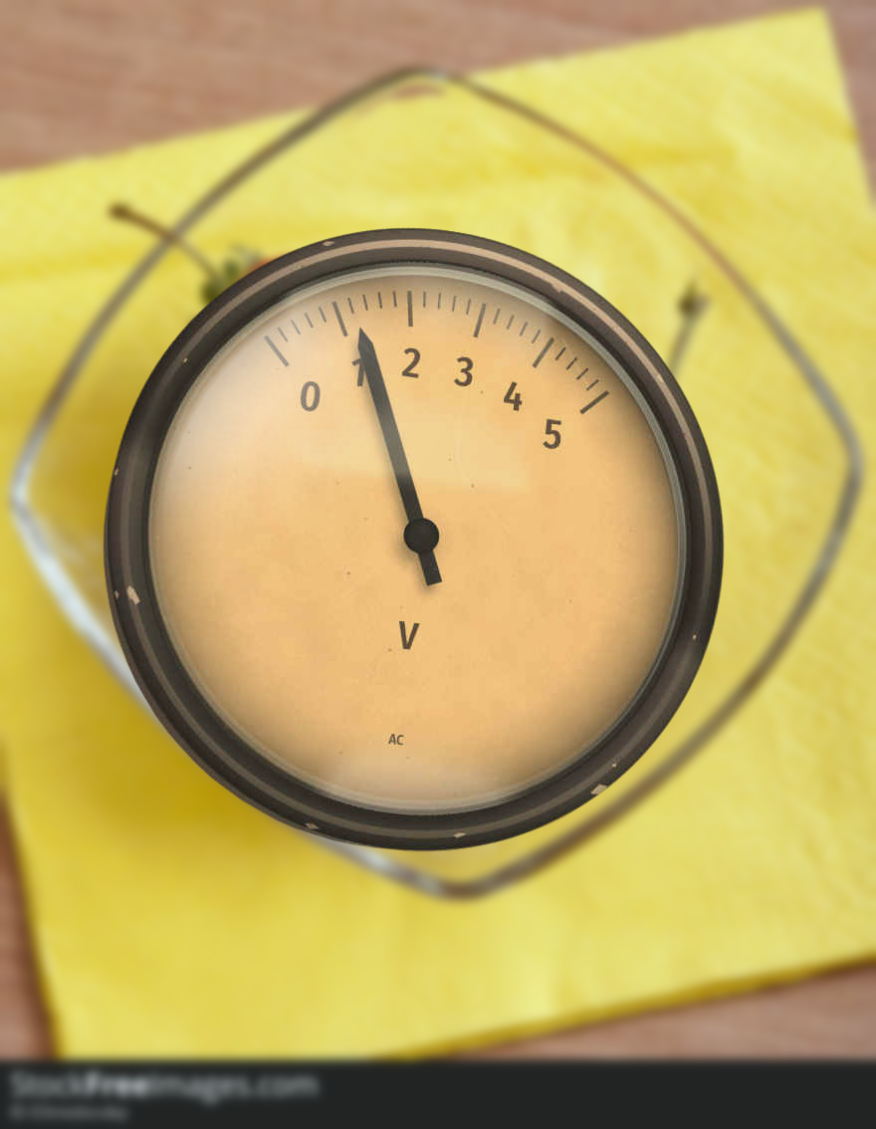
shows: 1.2 V
